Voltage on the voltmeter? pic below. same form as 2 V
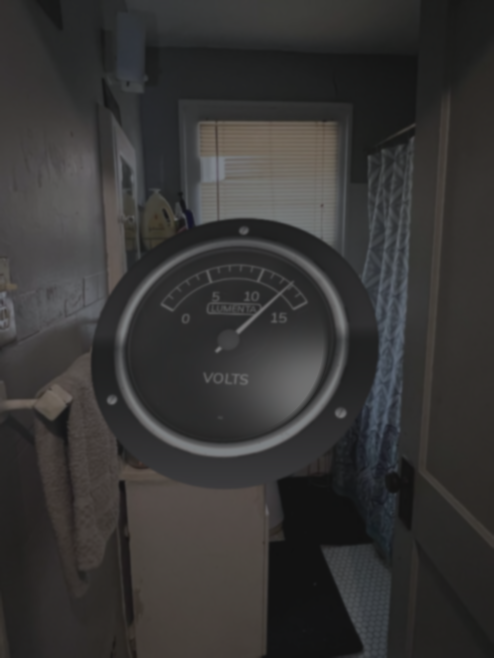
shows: 13 V
